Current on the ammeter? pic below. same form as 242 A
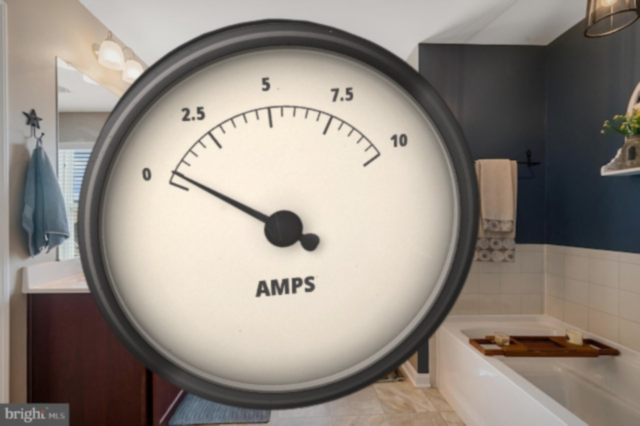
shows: 0.5 A
